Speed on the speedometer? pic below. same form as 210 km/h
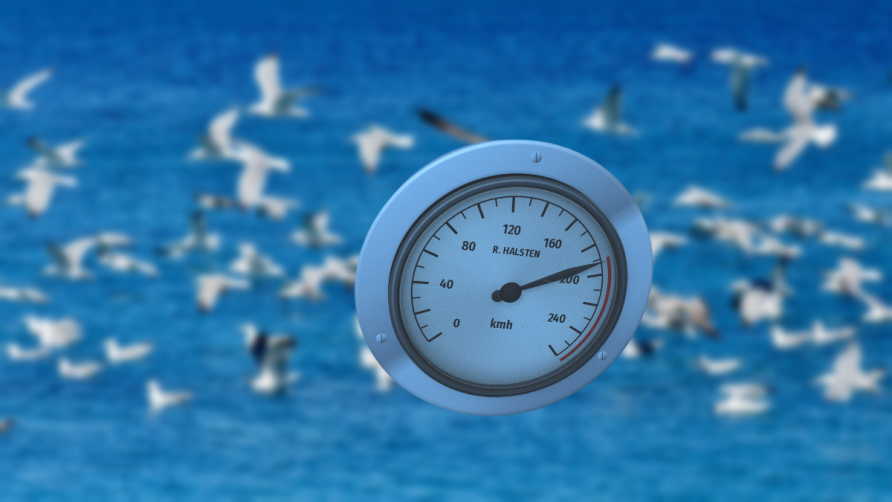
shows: 190 km/h
